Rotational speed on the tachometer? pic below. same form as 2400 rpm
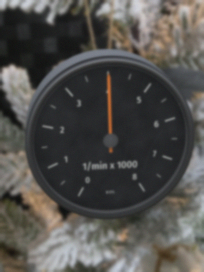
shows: 4000 rpm
